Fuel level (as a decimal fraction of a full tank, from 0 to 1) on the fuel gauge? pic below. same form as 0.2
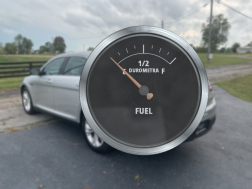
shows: 0
